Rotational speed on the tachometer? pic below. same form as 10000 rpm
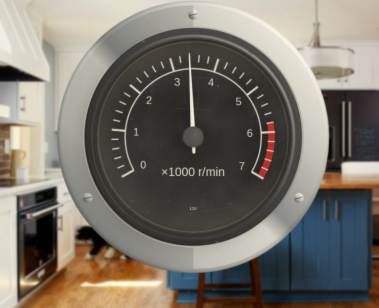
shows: 3400 rpm
